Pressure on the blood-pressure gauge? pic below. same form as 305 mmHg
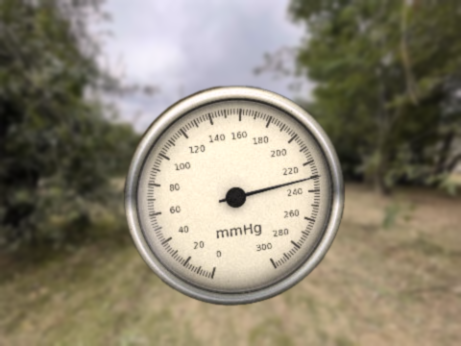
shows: 230 mmHg
